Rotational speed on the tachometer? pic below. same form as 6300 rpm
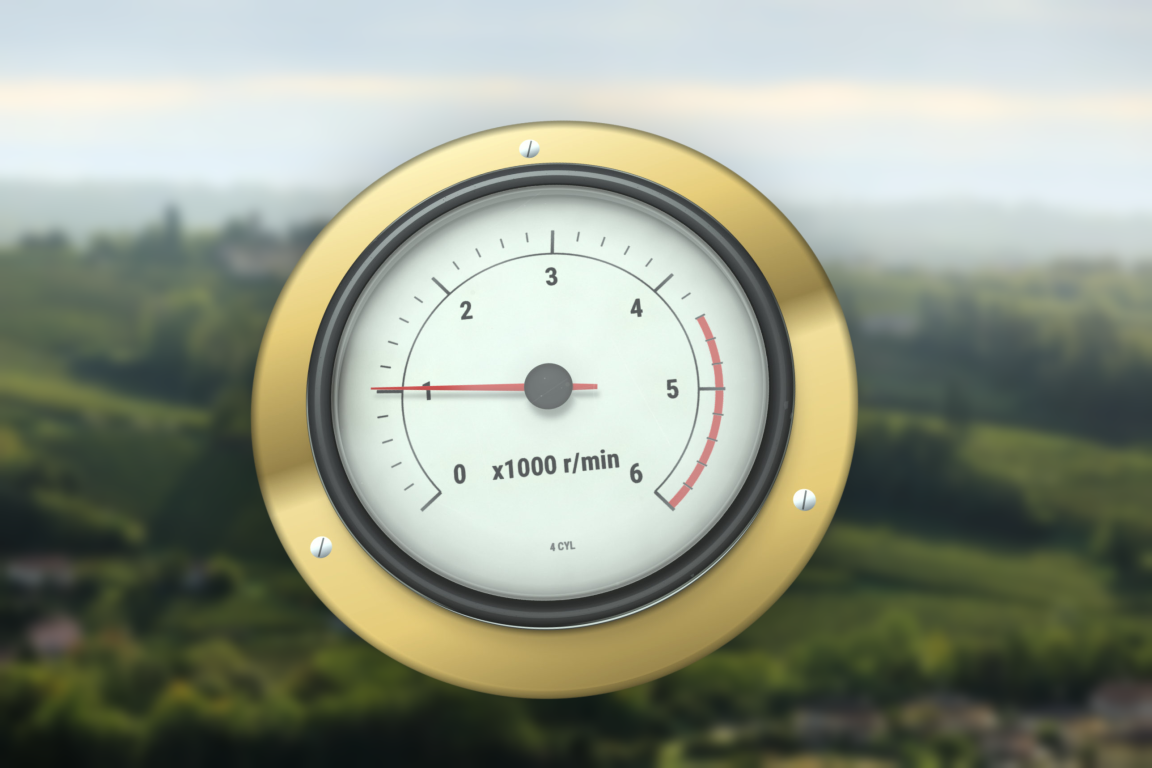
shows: 1000 rpm
